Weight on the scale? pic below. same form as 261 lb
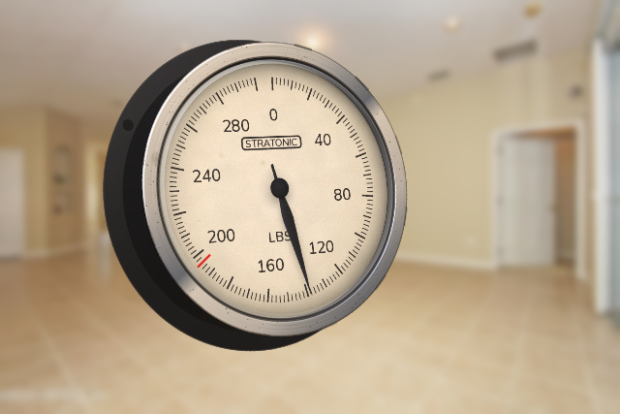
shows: 140 lb
